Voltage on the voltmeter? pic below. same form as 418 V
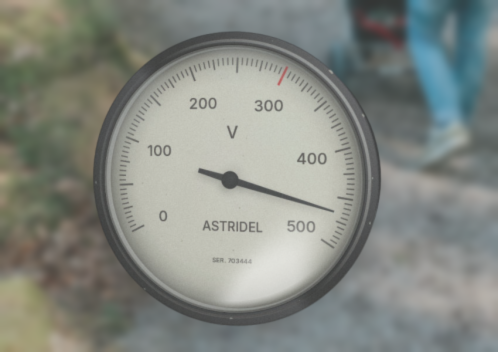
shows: 465 V
